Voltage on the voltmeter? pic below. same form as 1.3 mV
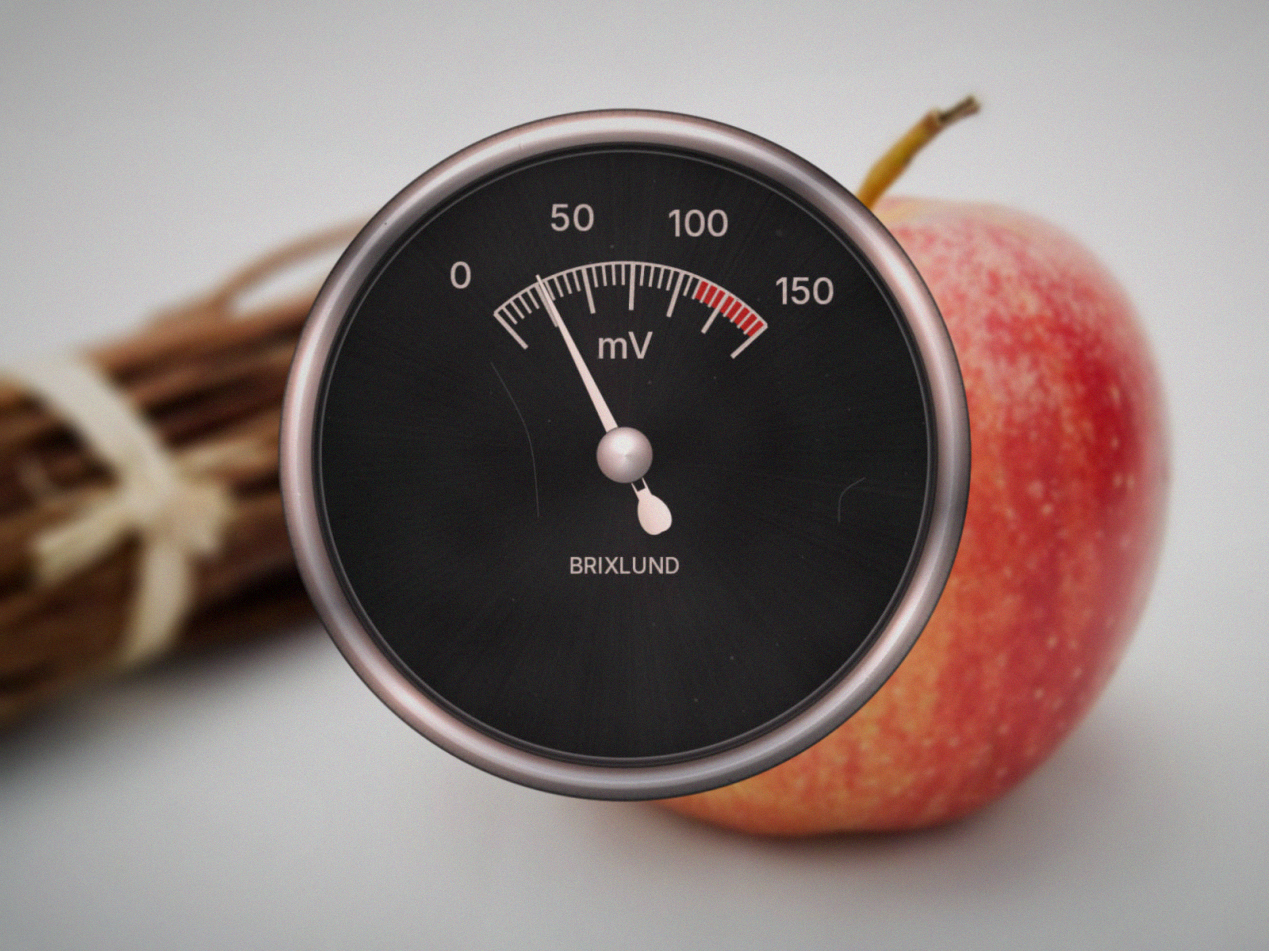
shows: 27.5 mV
